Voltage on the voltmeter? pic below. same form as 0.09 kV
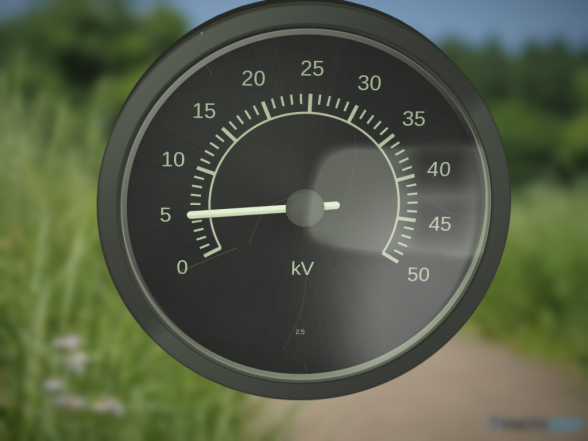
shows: 5 kV
